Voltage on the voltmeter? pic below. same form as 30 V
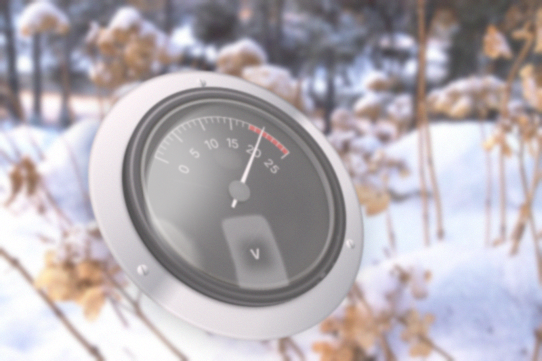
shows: 20 V
